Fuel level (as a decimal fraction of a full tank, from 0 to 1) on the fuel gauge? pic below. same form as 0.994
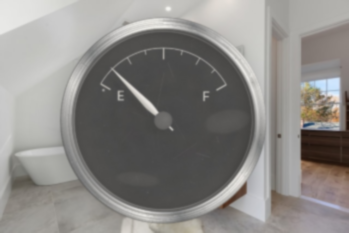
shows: 0.125
